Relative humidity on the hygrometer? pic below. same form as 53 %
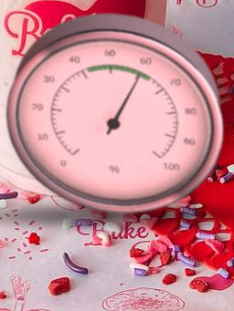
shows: 60 %
